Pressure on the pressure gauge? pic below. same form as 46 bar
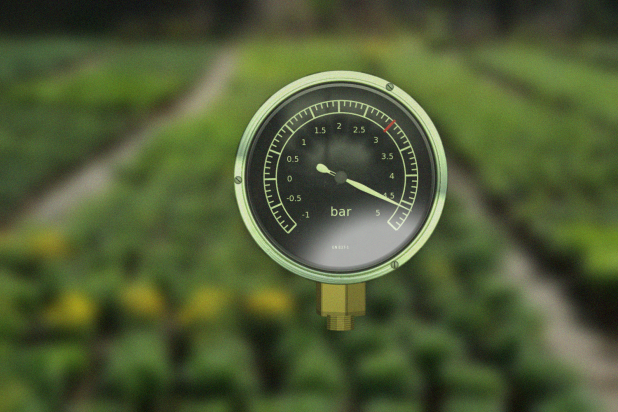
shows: 4.6 bar
